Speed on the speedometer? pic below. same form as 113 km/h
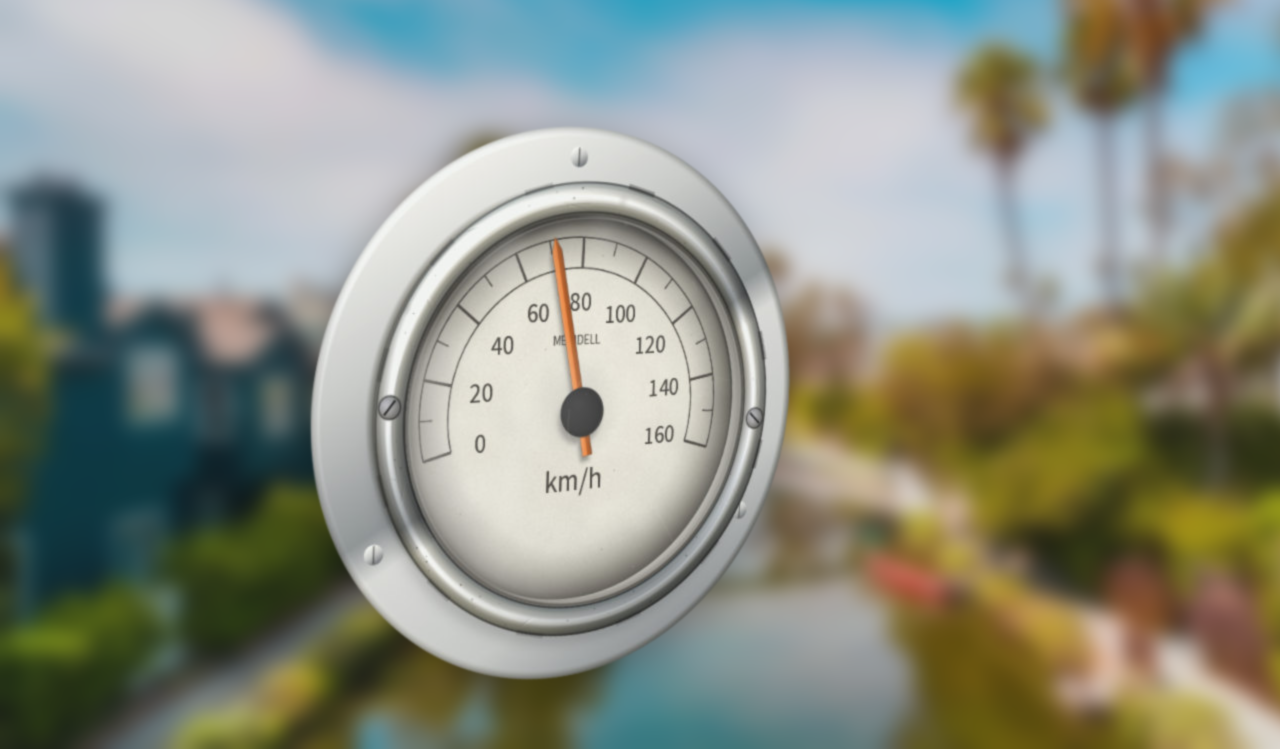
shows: 70 km/h
